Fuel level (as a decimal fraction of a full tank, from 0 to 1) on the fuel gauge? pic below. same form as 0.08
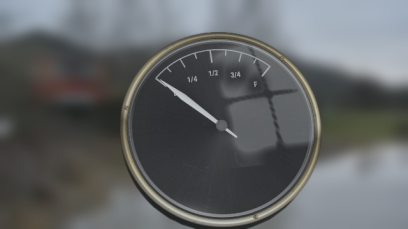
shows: 0
